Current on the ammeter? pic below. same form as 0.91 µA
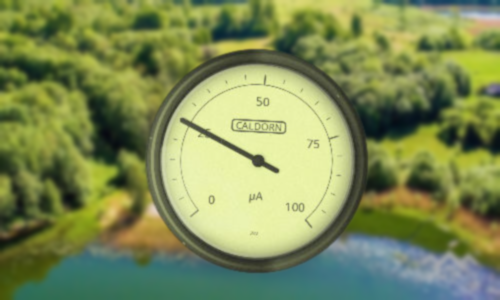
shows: 25 µA
